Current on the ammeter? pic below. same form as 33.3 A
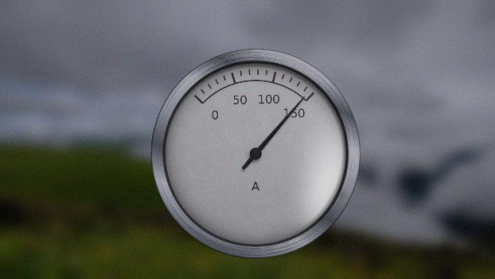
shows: 145 A
